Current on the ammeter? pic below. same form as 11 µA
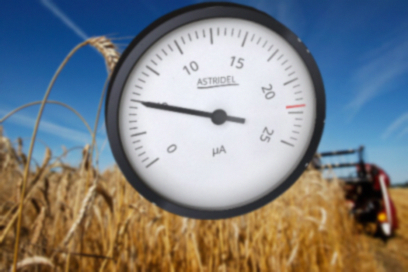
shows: 5 µA
